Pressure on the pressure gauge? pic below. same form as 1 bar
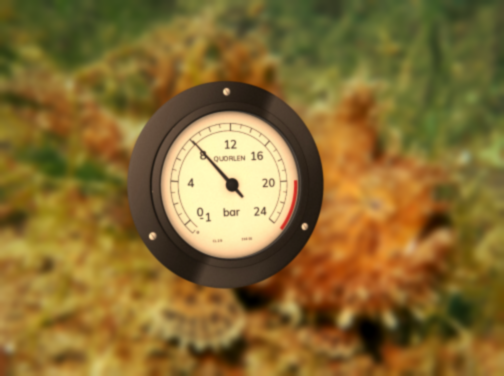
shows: 8 bar
